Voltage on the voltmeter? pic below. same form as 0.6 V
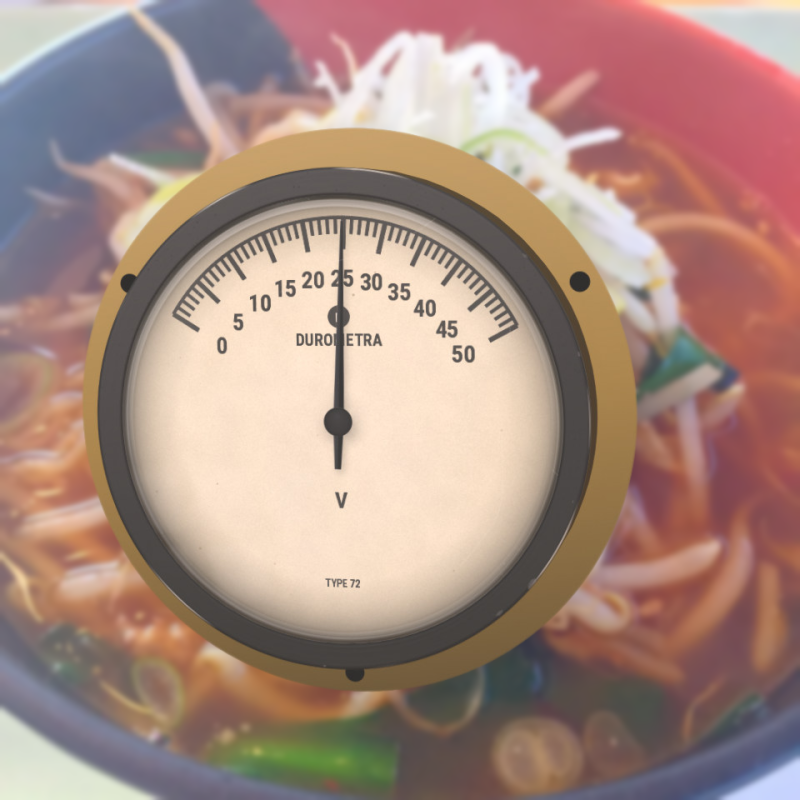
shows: 25 V
